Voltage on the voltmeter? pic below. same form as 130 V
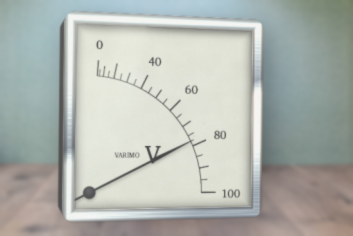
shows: 77.5 V
